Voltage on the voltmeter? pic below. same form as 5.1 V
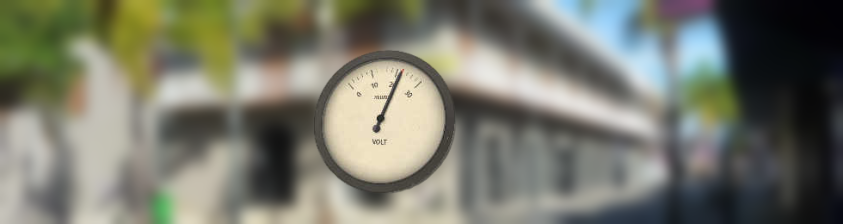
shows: 22 V
